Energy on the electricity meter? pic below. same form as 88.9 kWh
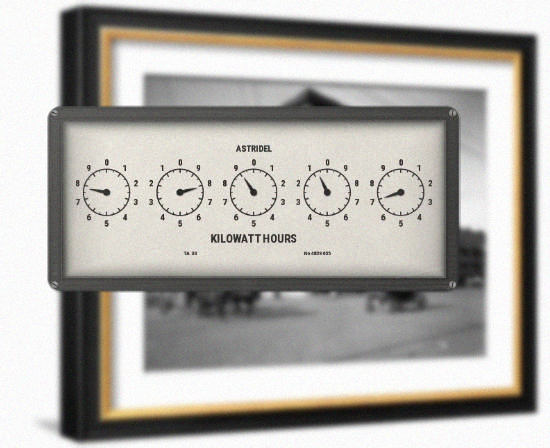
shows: 77907 kWh
